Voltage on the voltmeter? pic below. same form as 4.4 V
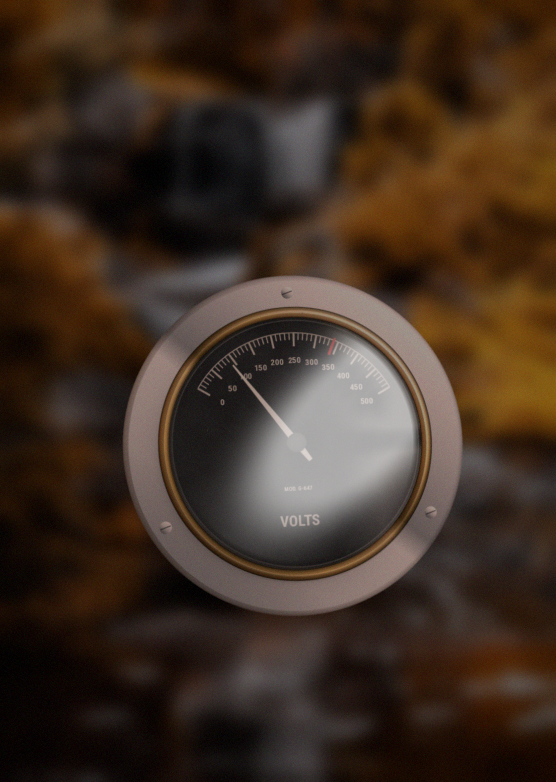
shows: 90 V
